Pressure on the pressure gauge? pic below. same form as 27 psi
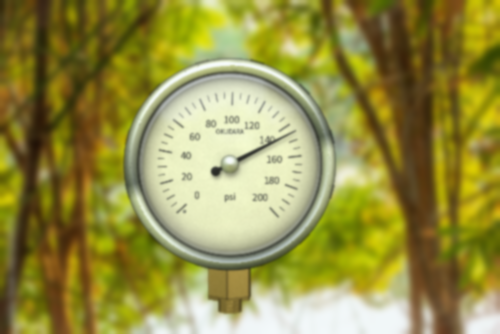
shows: 145 psi
